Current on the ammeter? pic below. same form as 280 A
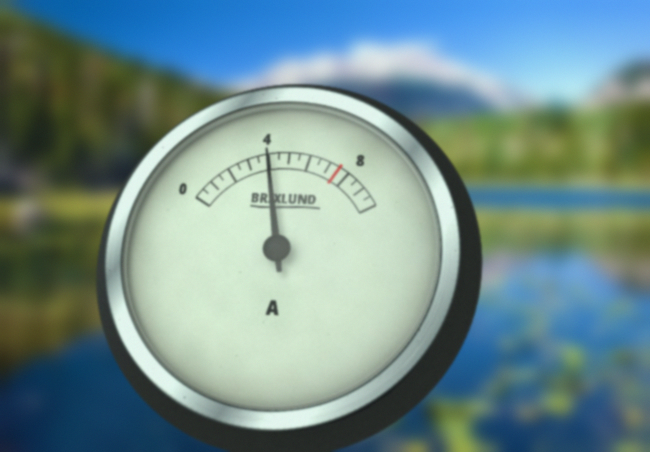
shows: 4 A
